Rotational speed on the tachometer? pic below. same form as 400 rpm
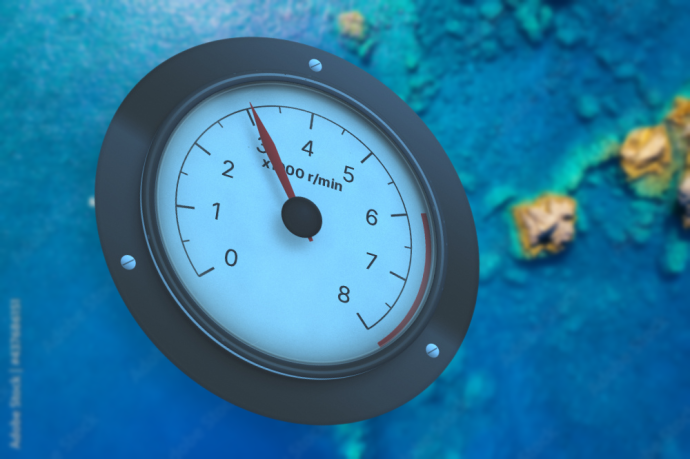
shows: 3000 rpm
